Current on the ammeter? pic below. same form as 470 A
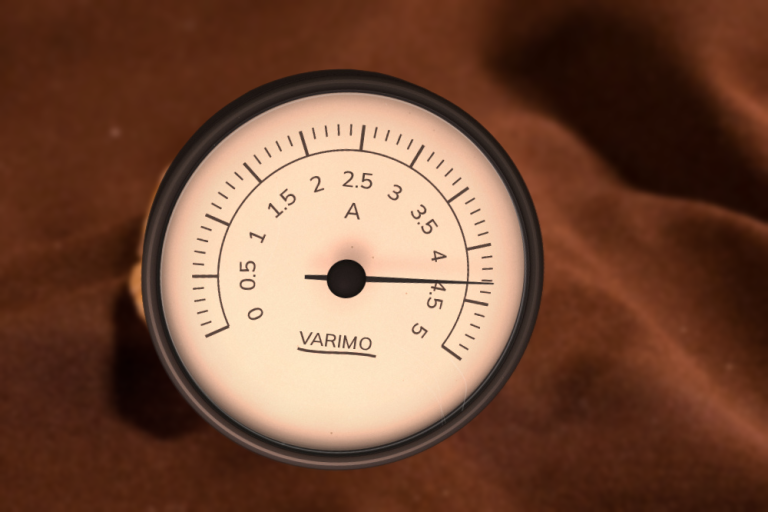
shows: 4.3 A
